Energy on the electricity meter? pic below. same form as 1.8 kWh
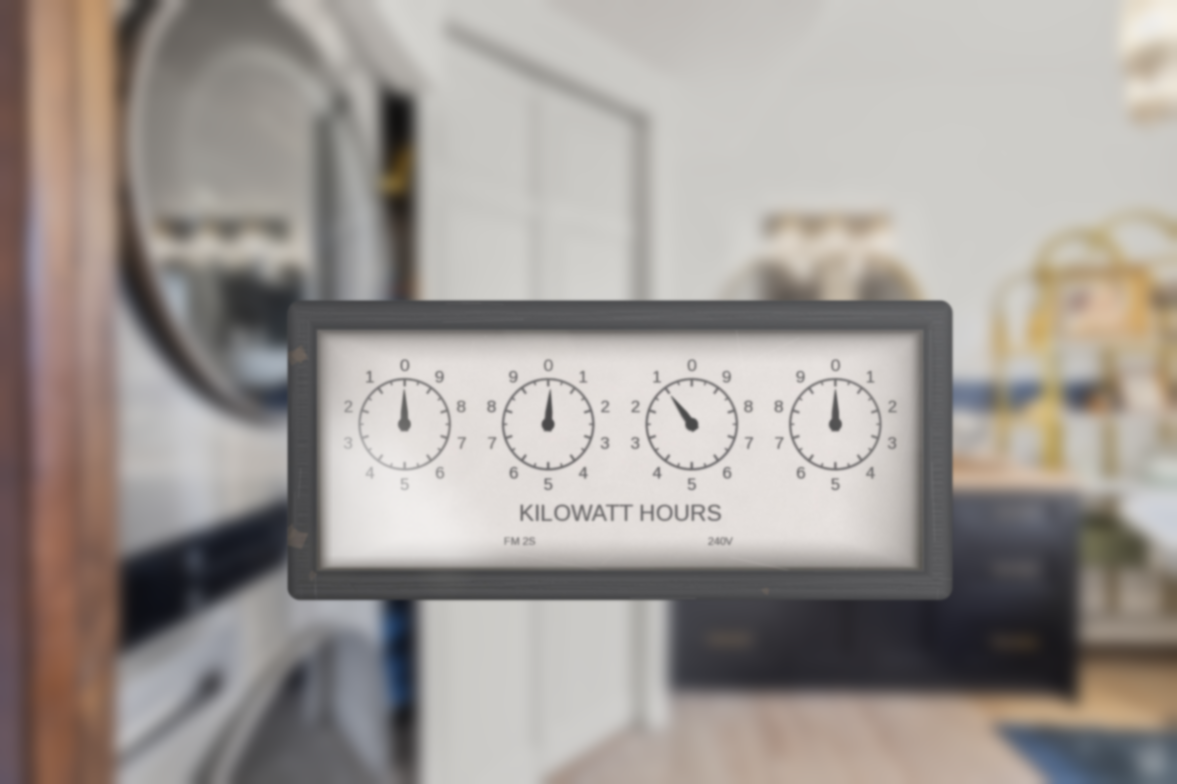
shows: 10 kWh
